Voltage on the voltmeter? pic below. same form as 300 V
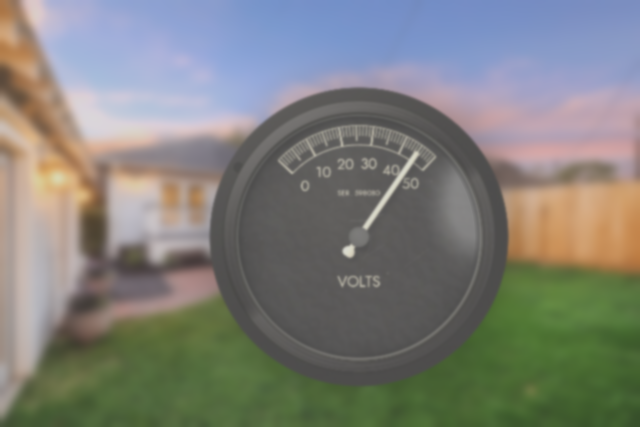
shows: 45 V
